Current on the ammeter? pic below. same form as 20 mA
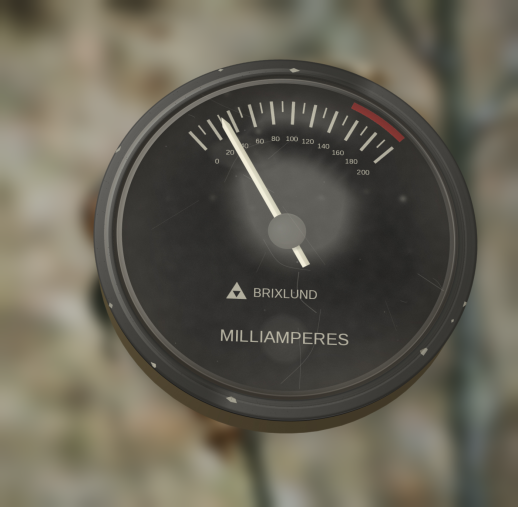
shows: 30 mA
